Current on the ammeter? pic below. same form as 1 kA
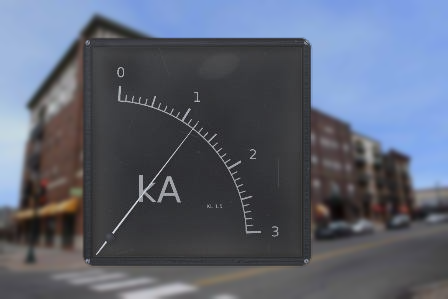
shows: 1.2 kA
